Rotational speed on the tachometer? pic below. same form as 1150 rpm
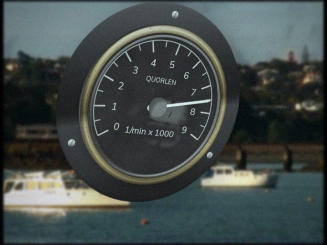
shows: 7500 rpm
